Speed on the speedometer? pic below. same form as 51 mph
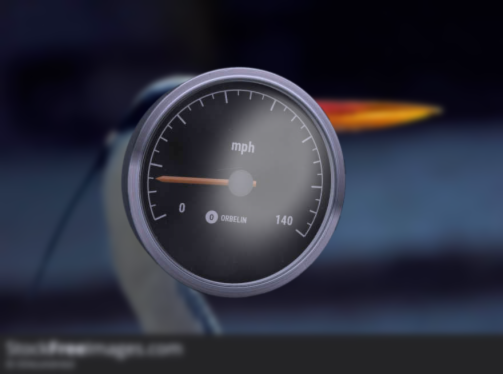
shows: 15 mph
